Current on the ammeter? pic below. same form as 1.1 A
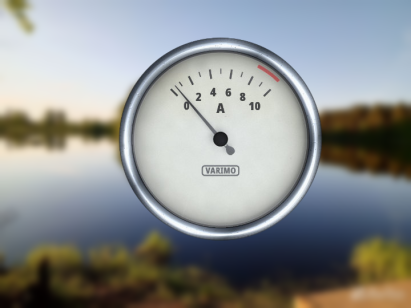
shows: 0.5 A
